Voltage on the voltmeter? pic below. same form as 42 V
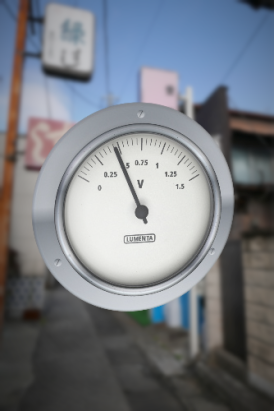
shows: 0.45 V
